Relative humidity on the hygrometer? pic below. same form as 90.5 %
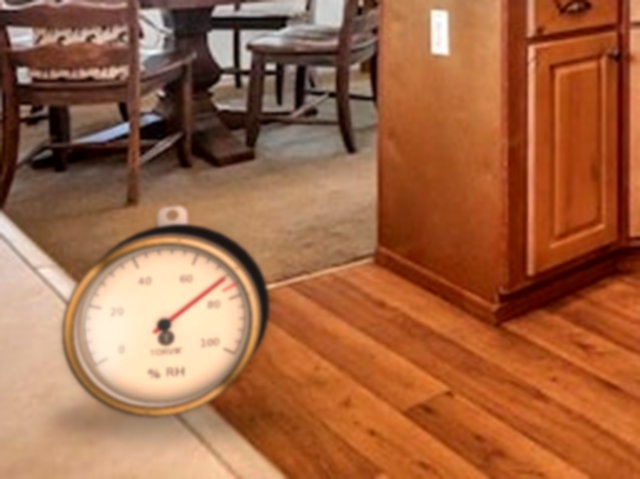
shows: 72 %
